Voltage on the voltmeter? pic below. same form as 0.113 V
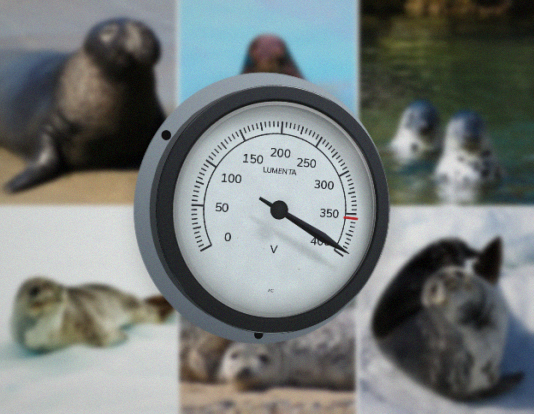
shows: 395 V
